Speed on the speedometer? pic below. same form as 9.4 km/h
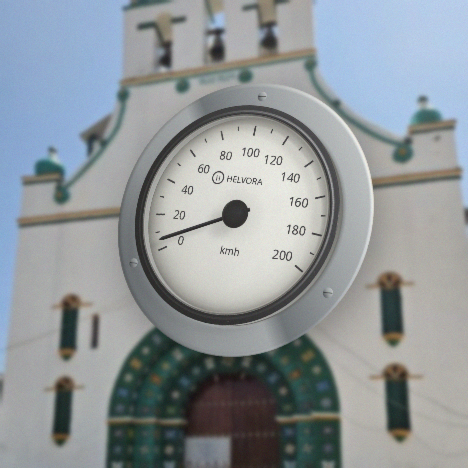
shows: 5 km/h
